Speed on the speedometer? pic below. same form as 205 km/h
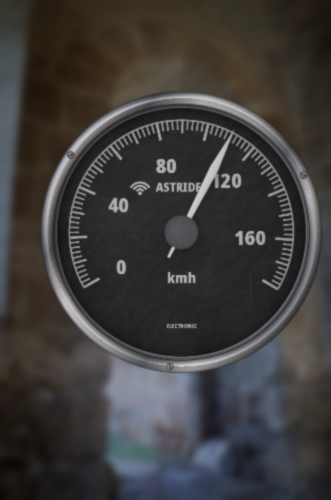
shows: 110 km/h
